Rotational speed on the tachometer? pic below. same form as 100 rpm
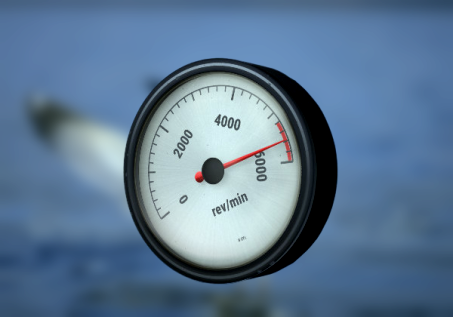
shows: 5600 rpm
